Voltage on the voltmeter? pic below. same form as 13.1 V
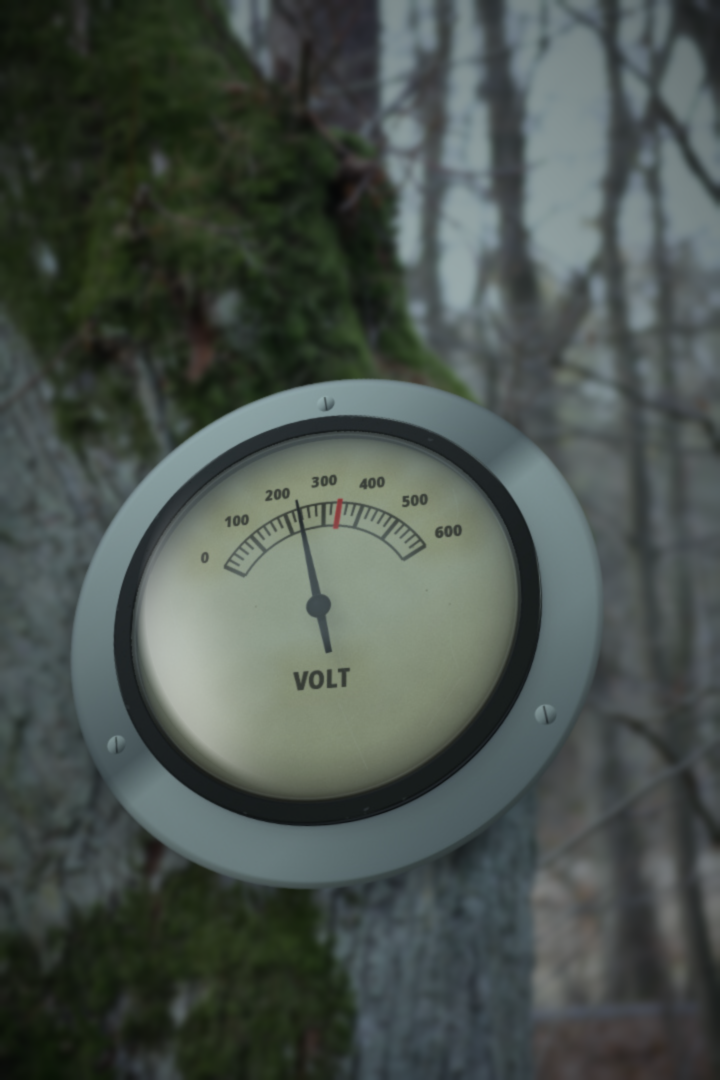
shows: 240 V
